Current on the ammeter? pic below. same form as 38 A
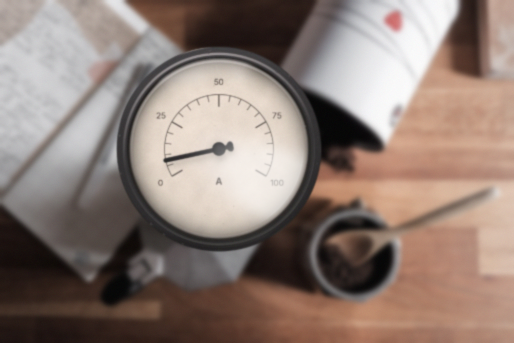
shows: 7.5 A
